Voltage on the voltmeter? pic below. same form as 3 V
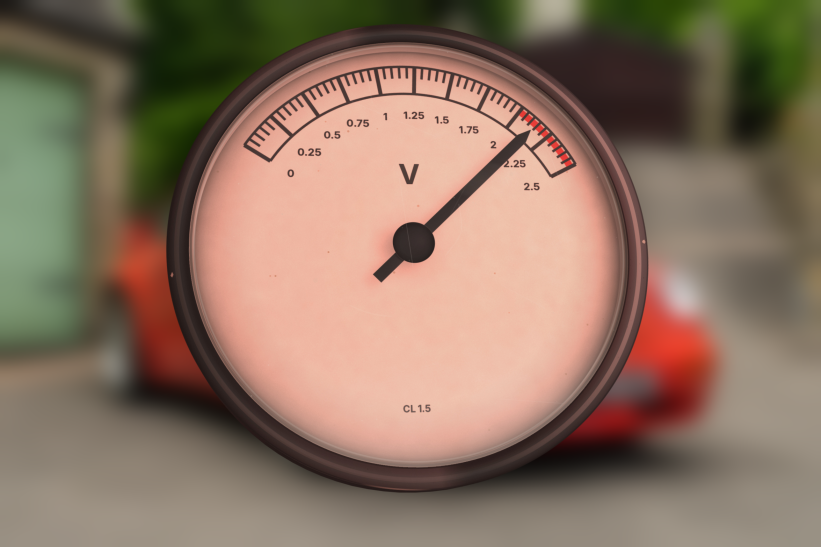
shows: 2.15 V
